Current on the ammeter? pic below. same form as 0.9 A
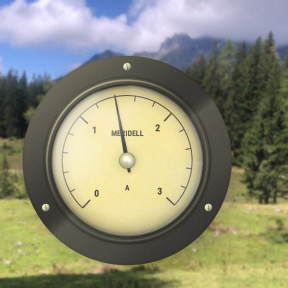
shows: 1.4 A
